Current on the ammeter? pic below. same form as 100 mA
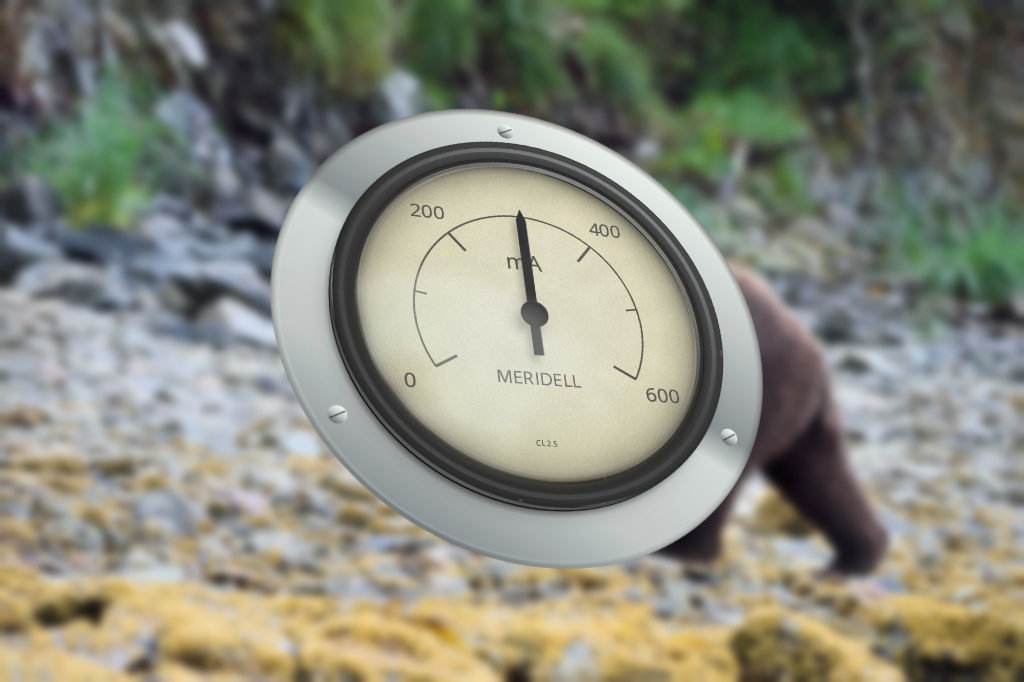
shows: 300 mA
